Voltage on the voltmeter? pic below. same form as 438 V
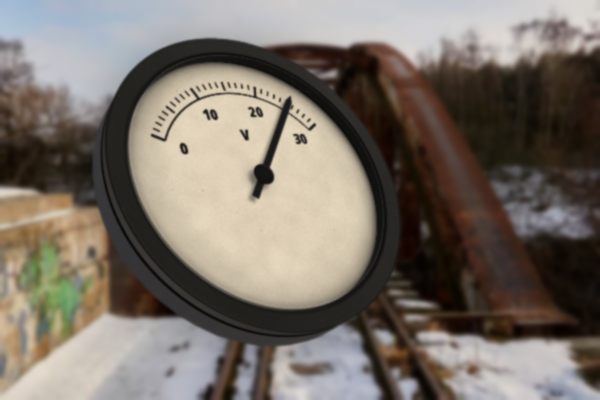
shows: 25 V
